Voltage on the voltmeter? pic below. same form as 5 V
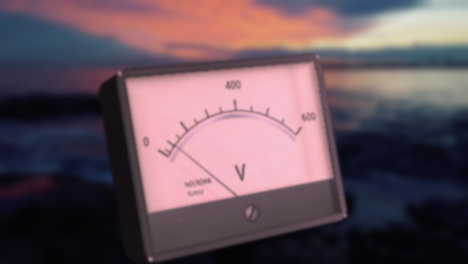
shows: 100 V
